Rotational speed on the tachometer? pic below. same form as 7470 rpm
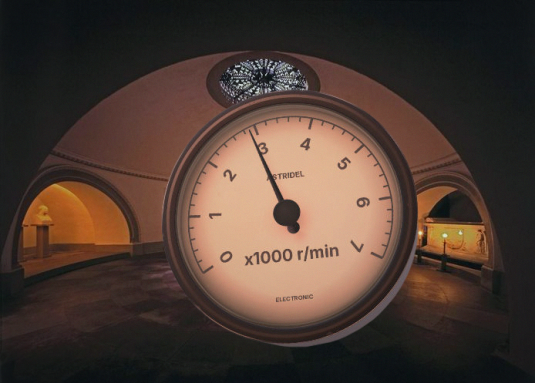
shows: 2900 rpm
